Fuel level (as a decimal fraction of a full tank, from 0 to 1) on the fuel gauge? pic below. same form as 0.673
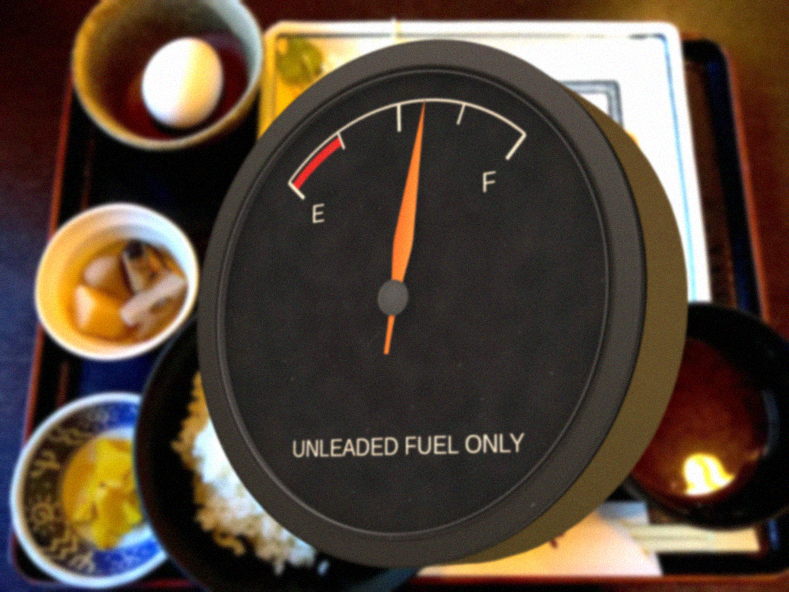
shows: 0.625
